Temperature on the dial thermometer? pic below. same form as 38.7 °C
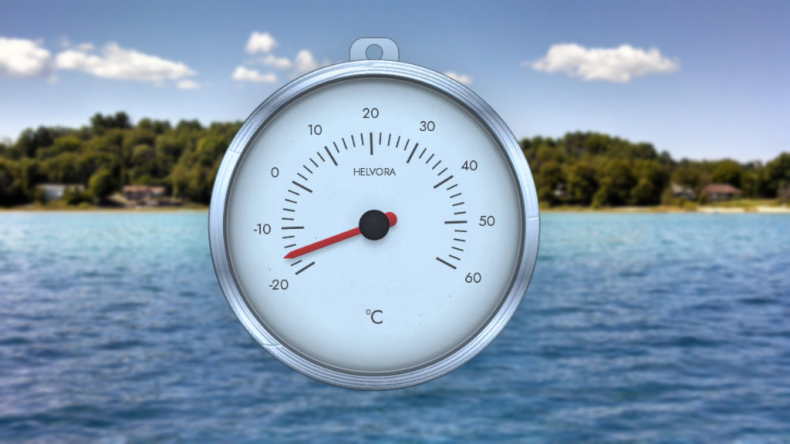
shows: -16 °C
